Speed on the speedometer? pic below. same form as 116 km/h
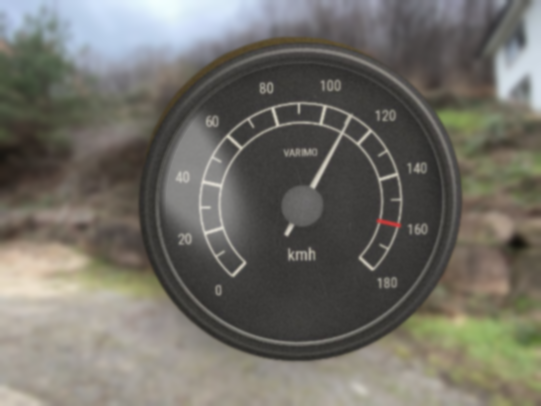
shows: 110 km/h
